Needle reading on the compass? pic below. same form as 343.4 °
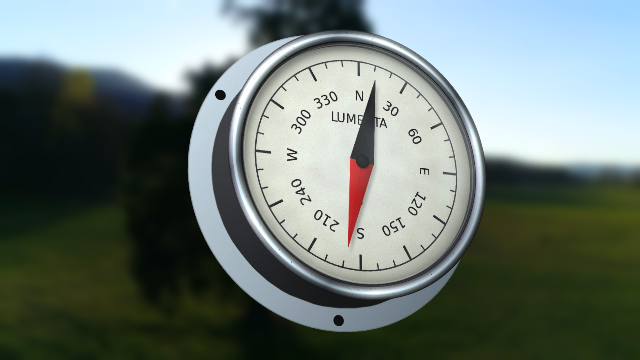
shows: 190 °
